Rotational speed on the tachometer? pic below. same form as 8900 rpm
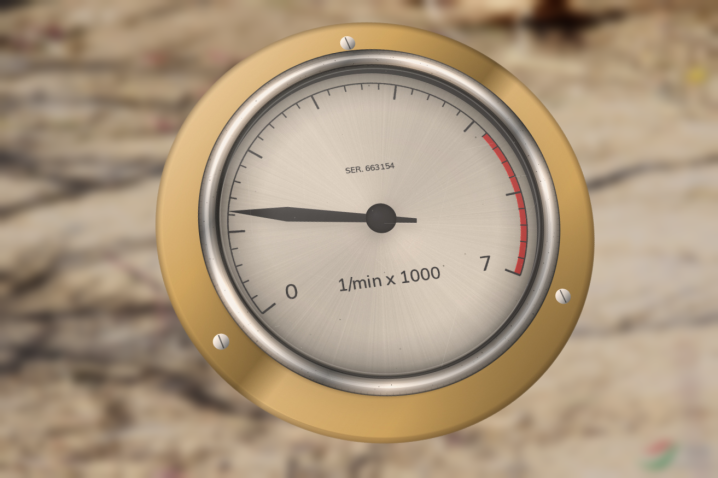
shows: 1200 rpm
